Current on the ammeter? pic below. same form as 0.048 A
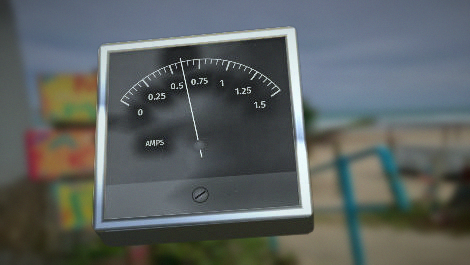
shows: 0.6 A
